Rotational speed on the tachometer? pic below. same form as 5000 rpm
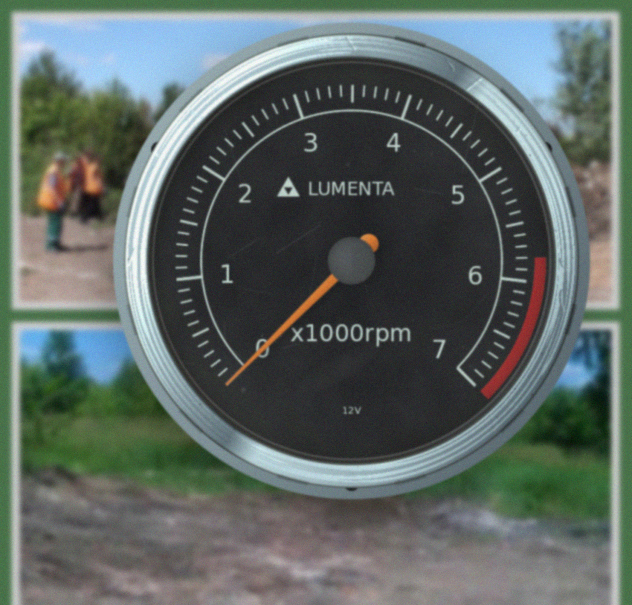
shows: 0 rpm
